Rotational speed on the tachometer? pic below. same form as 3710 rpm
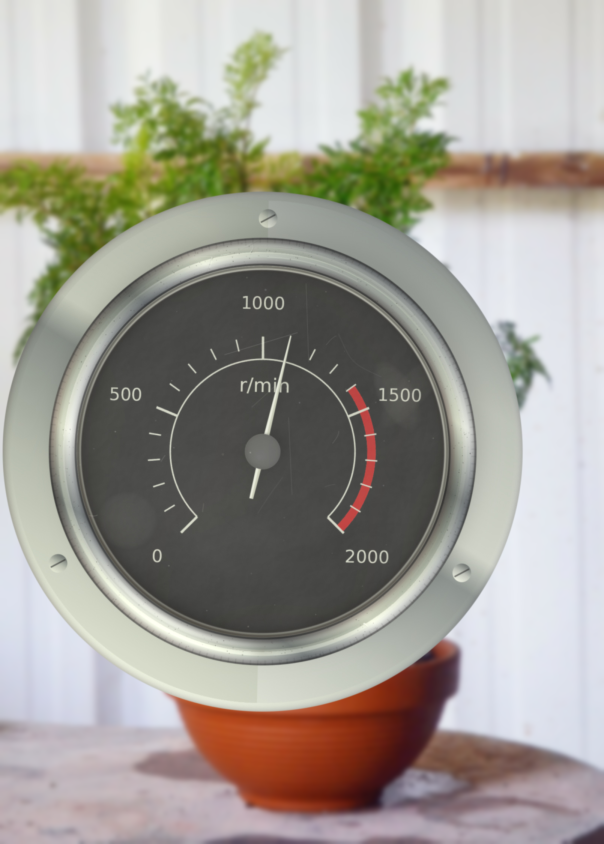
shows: 1100 rpm
